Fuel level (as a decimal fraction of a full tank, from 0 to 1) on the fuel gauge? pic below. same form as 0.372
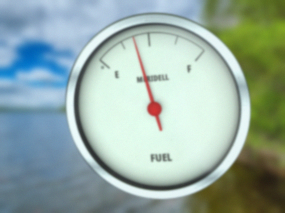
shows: 0.375
